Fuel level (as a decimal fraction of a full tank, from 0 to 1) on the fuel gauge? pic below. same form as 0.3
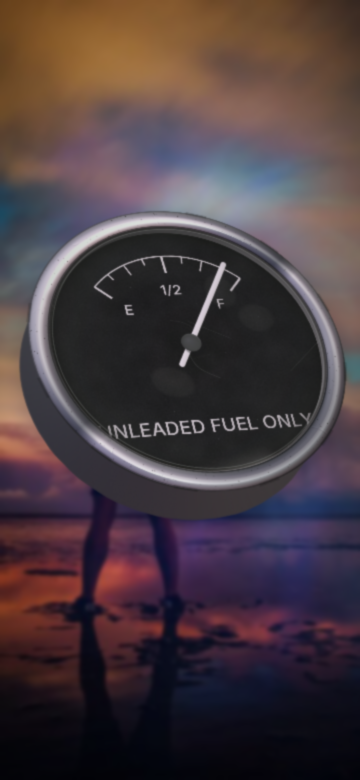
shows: 0.875
